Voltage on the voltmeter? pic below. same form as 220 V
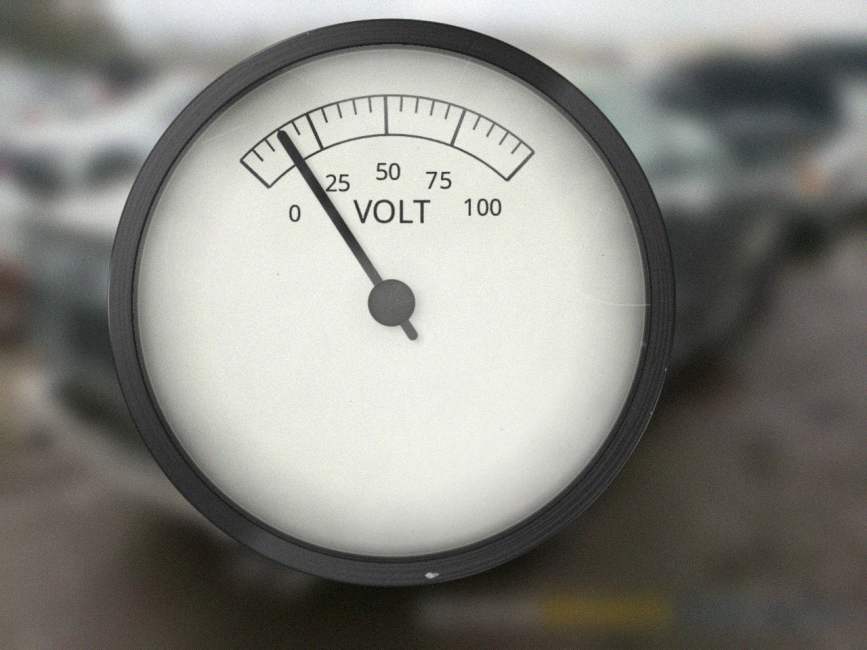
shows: 15 V
